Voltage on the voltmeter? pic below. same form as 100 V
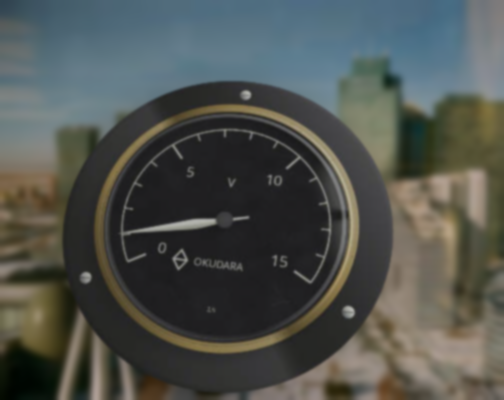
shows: 1 V
